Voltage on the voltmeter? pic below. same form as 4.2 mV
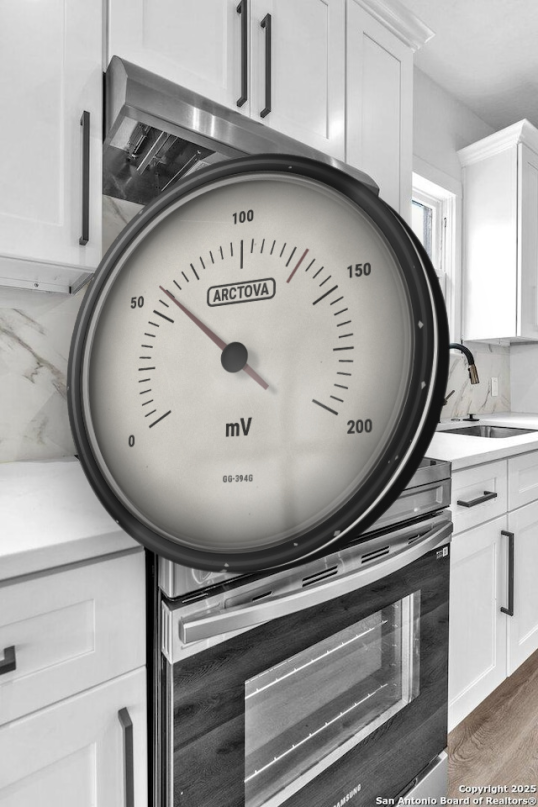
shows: 60 mV
